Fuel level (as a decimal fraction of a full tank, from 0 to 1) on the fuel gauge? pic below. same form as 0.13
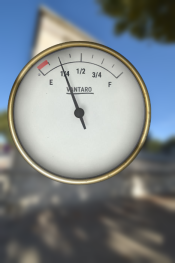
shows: 0.25
